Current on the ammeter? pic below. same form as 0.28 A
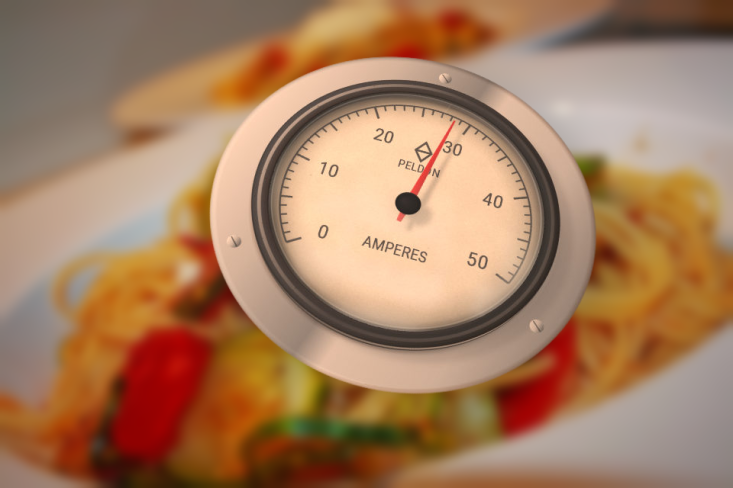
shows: 28.5 A
